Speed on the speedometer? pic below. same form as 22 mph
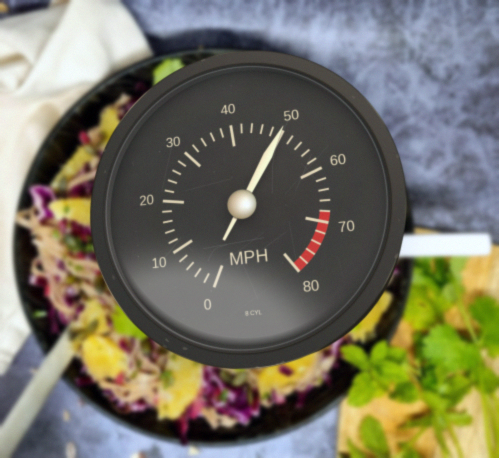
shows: 50 mph
